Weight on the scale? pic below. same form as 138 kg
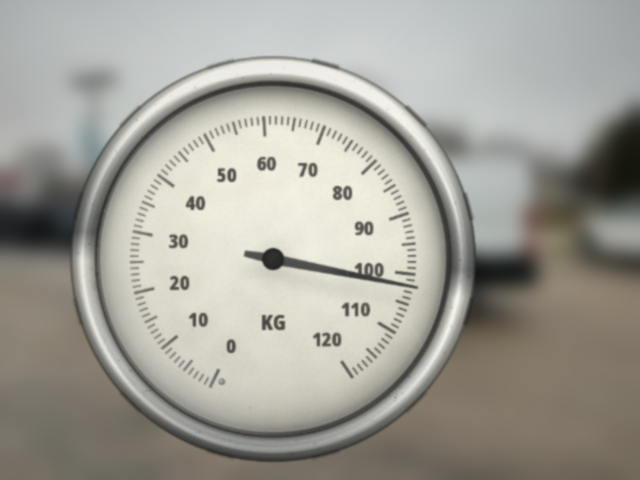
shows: 102 kg
